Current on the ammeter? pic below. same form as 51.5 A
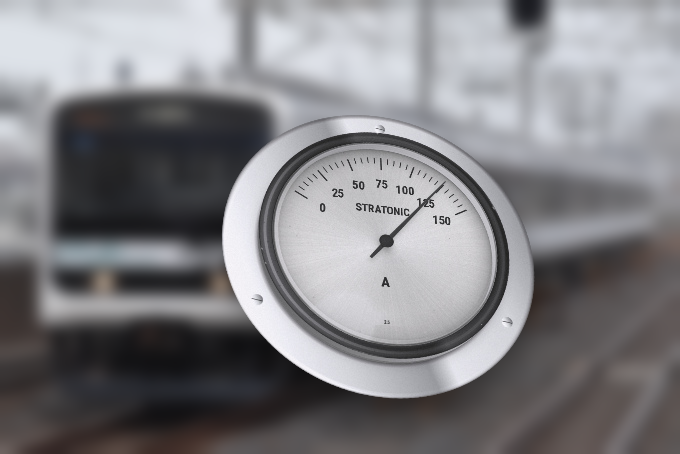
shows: 125 A
